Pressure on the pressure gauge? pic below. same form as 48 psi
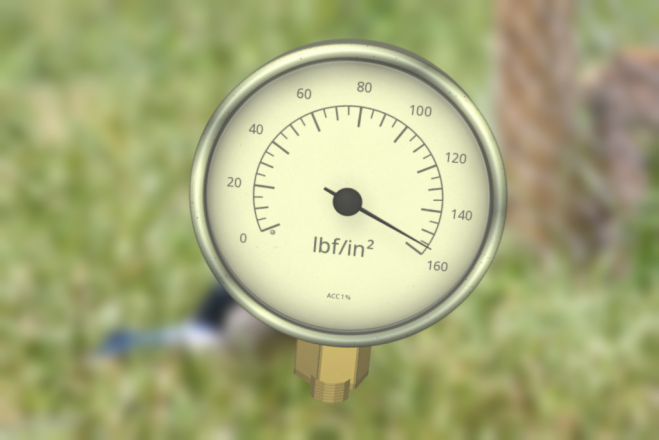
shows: 155 psi
